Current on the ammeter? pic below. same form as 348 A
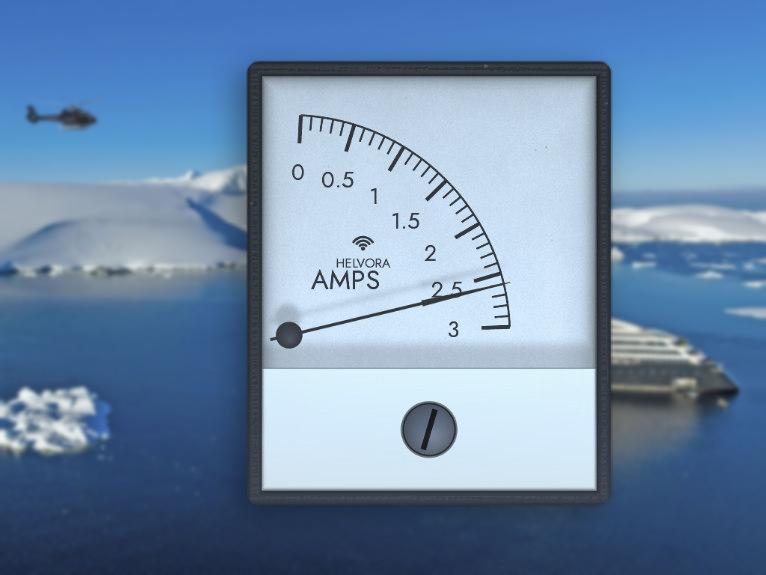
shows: 2.6 A
